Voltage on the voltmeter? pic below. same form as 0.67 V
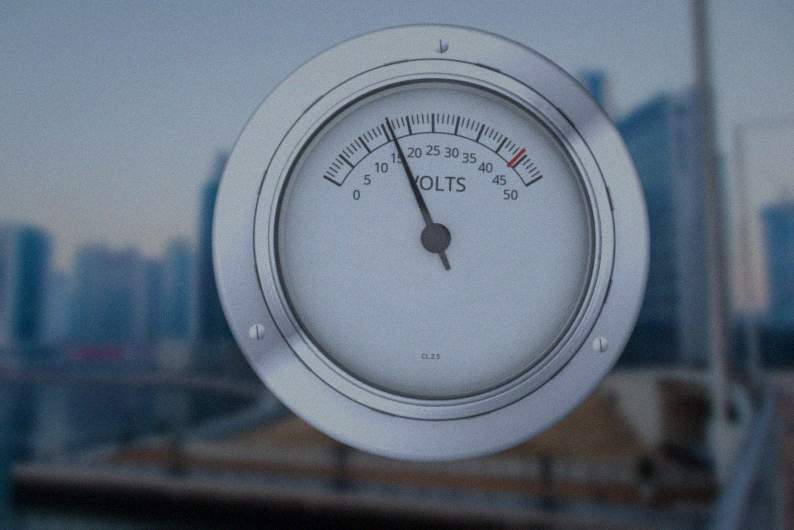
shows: 16 V
